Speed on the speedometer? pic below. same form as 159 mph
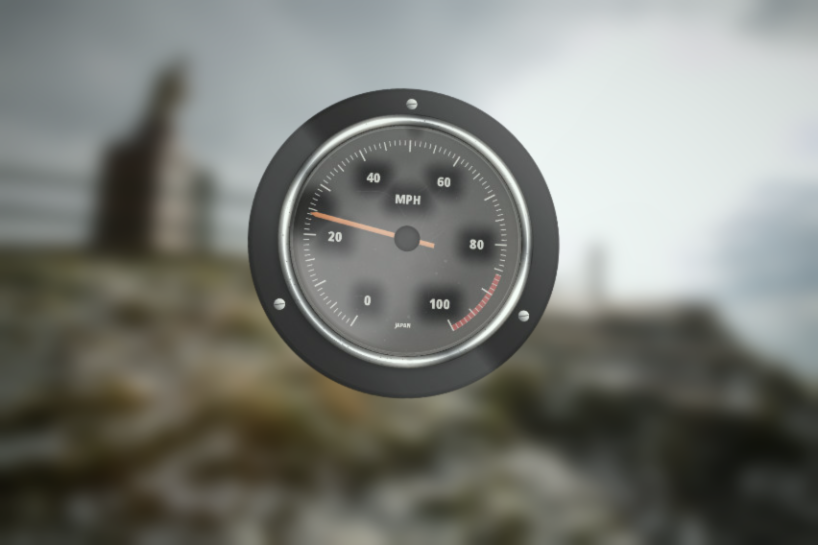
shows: 24 mph
